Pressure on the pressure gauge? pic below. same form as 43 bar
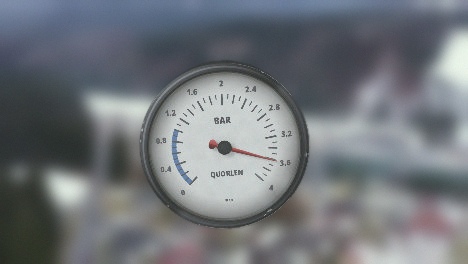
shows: 3.6 bar
